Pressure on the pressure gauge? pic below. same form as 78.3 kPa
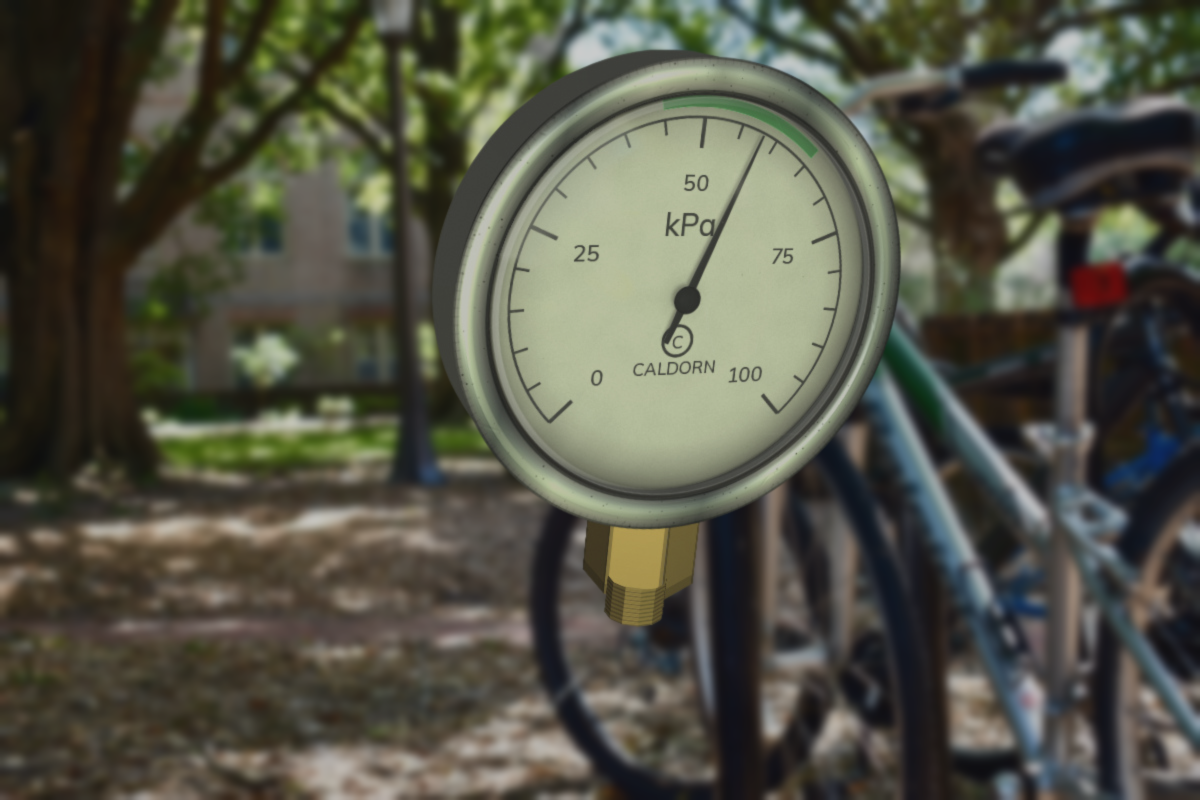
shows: 57.5 kPa
